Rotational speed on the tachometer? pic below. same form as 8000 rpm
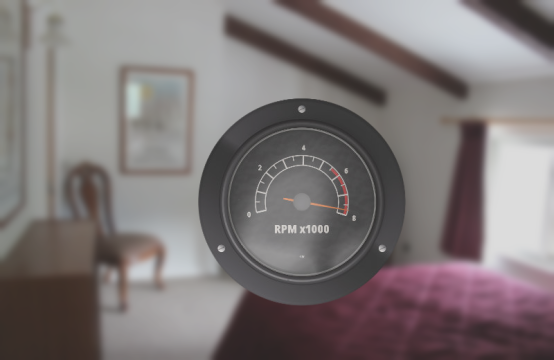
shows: 7750 rpm
